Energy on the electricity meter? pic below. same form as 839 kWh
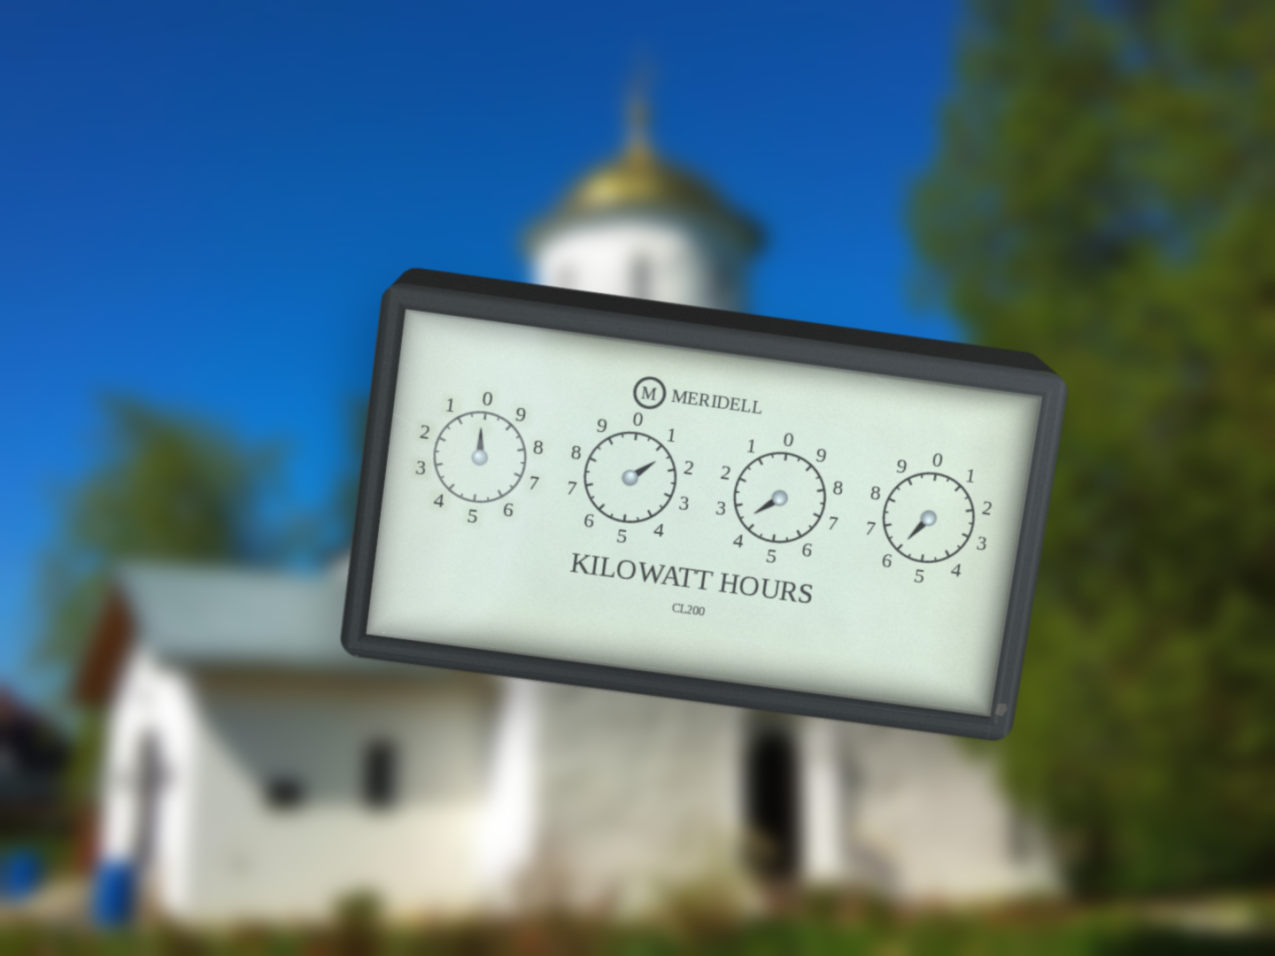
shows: 136 kWh
